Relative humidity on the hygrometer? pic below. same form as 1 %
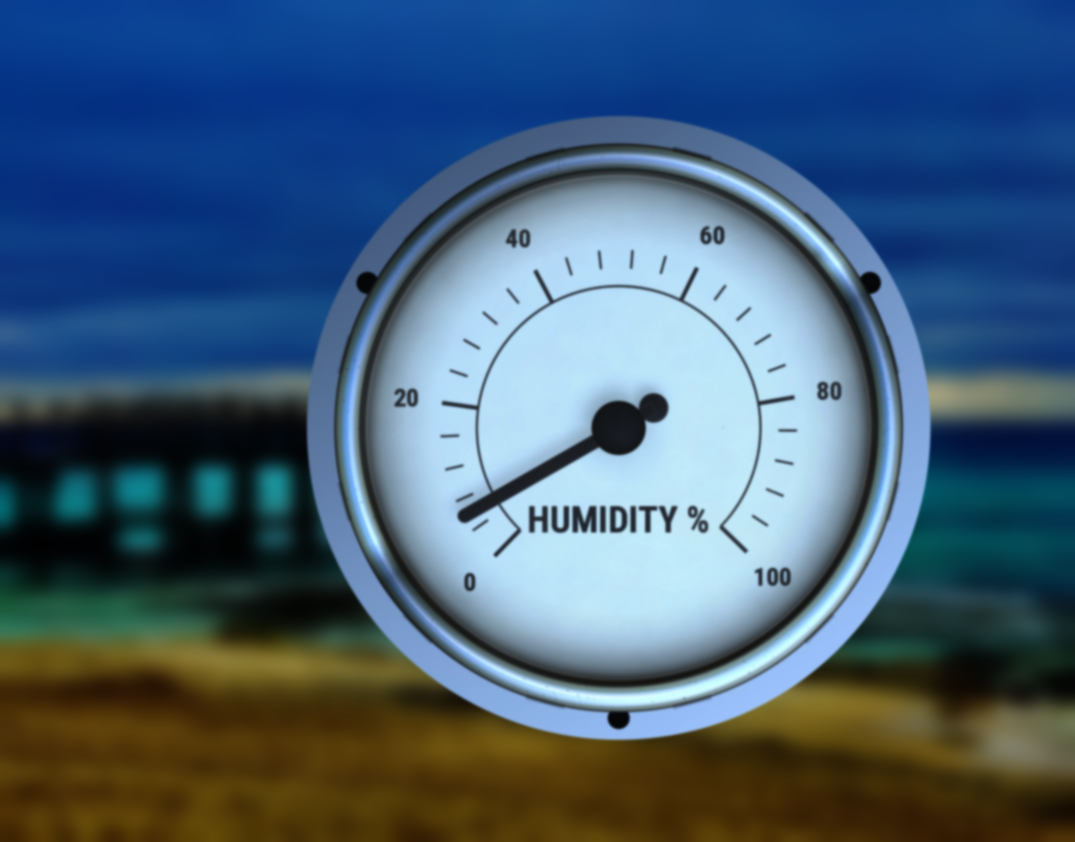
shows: 6 %
